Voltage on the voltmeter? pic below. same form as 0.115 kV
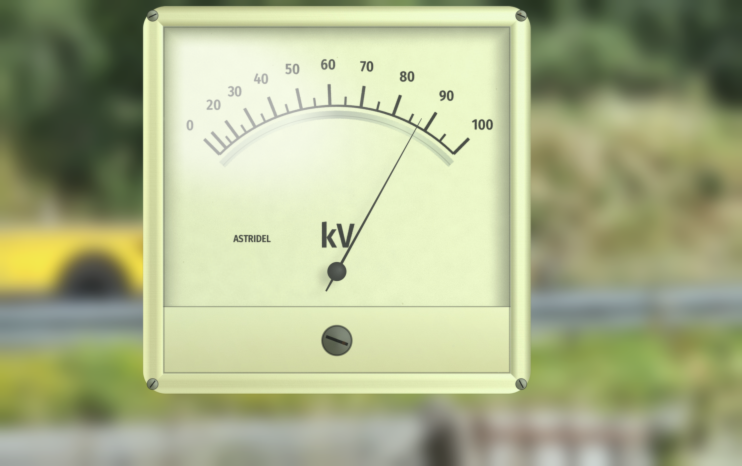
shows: 87.5 kV
